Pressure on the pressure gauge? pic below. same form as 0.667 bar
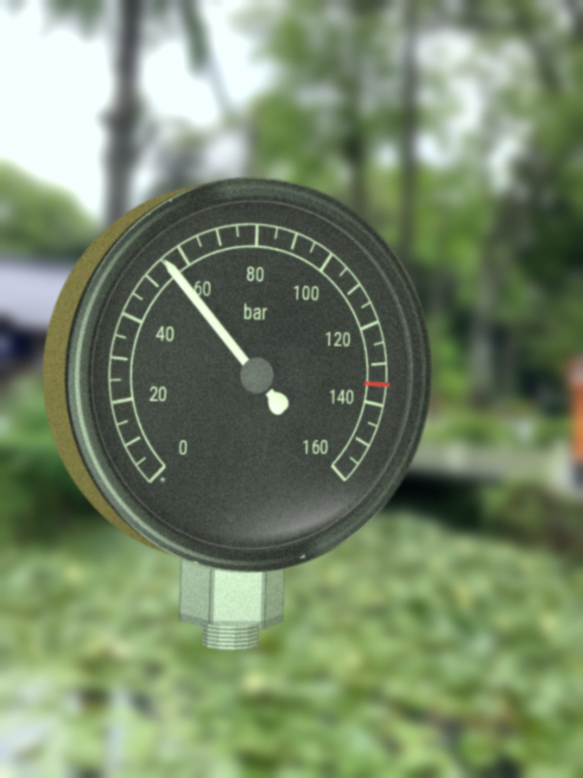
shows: 55 bar
